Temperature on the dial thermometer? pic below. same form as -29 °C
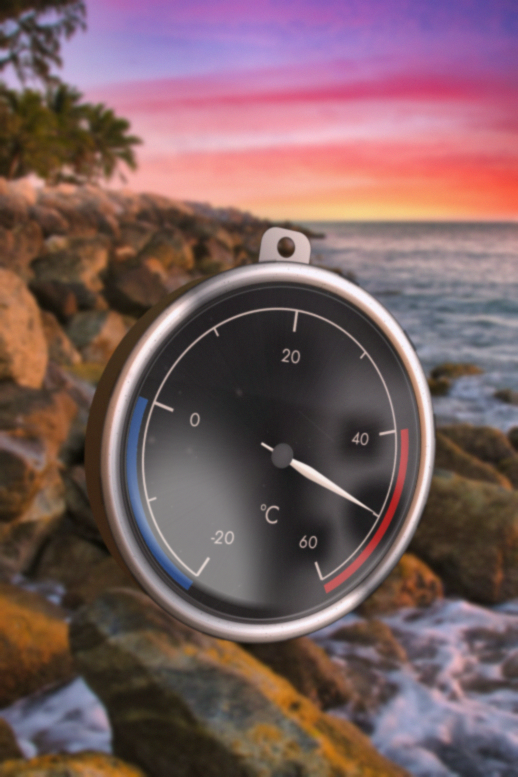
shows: 50 °C
